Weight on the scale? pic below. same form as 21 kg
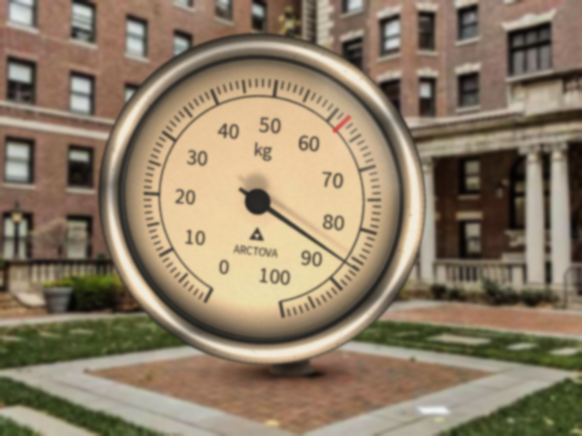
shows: 86 kg
